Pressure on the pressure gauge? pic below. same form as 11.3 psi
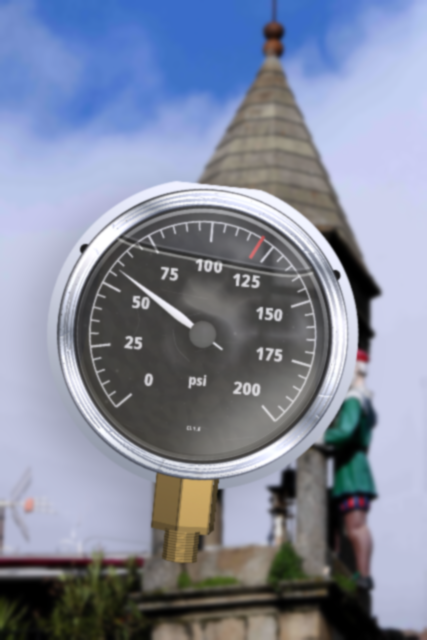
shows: 57.5 psi
